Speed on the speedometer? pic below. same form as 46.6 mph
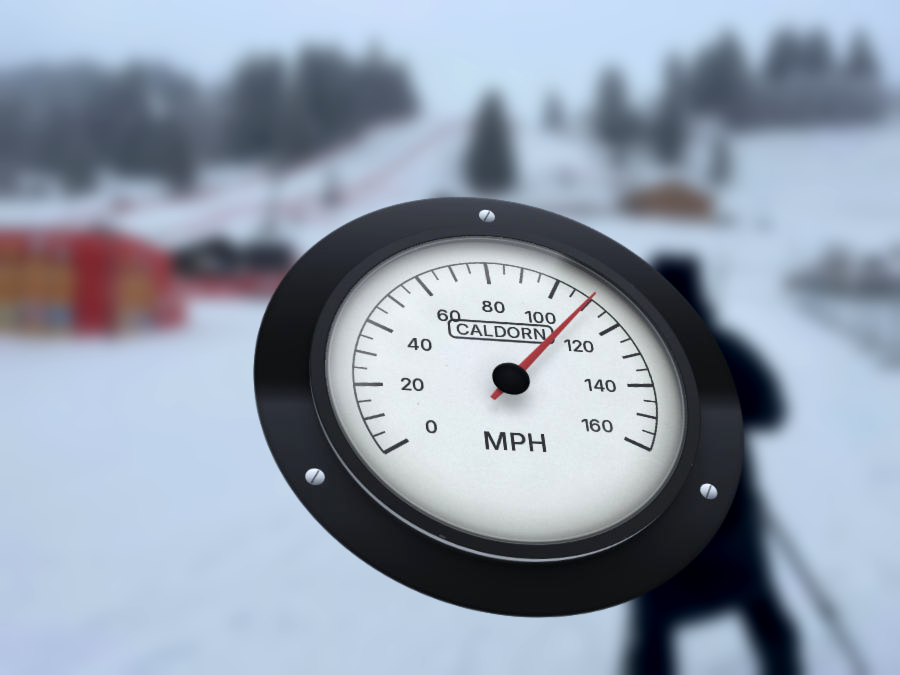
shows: 110 mph
